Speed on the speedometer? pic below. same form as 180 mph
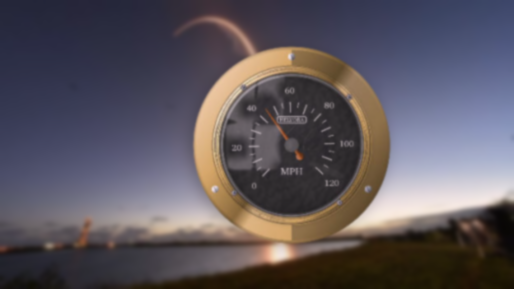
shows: 45 mph
